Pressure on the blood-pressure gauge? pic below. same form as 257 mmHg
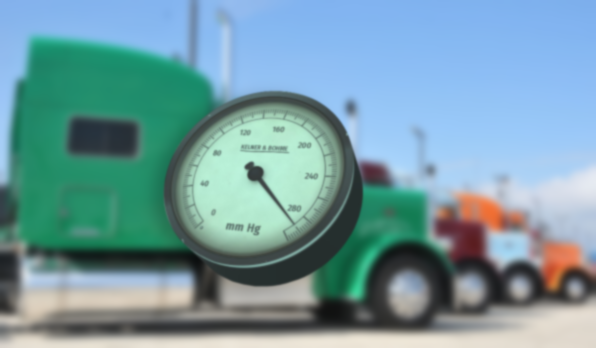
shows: 290 mmHg
